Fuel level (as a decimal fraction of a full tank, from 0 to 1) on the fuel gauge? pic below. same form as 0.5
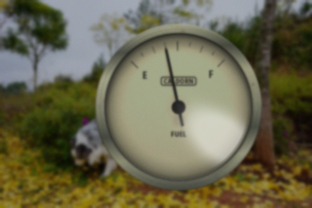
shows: 0.375
